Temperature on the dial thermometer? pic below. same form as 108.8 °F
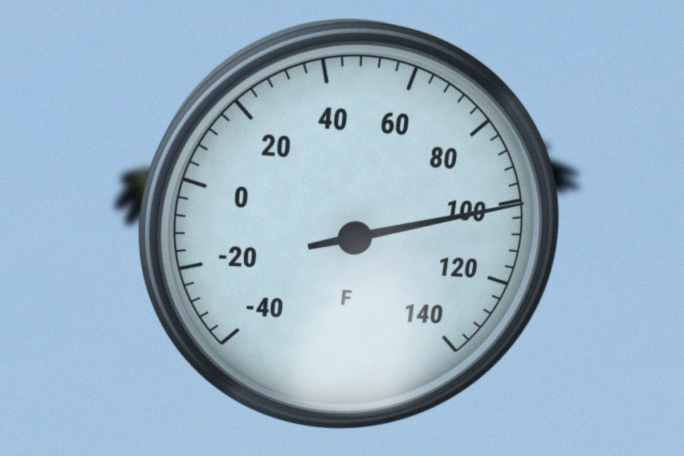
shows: 100 °F
